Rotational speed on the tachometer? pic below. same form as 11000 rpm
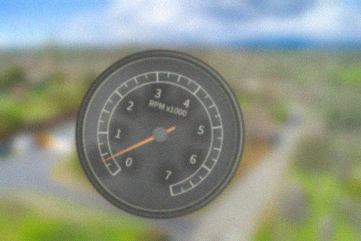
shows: 375 rpm
